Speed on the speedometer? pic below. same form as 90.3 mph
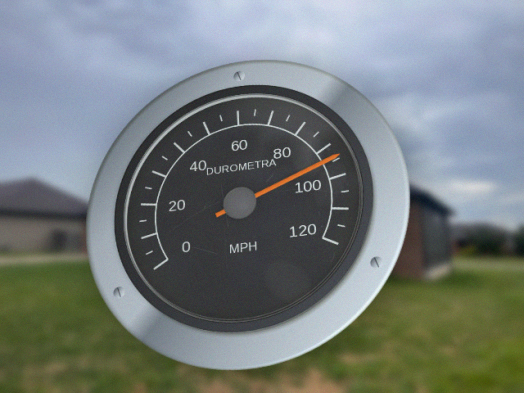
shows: 95 mph
